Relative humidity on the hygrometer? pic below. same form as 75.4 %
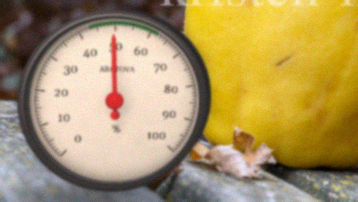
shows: 50 %
